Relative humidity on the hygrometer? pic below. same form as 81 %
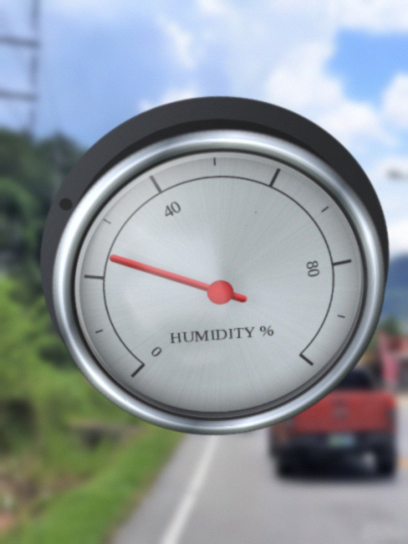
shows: 25 %
